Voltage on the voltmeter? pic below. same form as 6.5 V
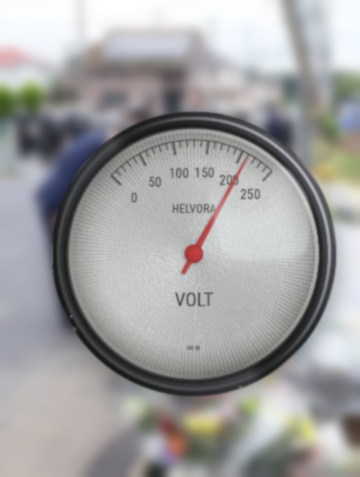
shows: 210 V
